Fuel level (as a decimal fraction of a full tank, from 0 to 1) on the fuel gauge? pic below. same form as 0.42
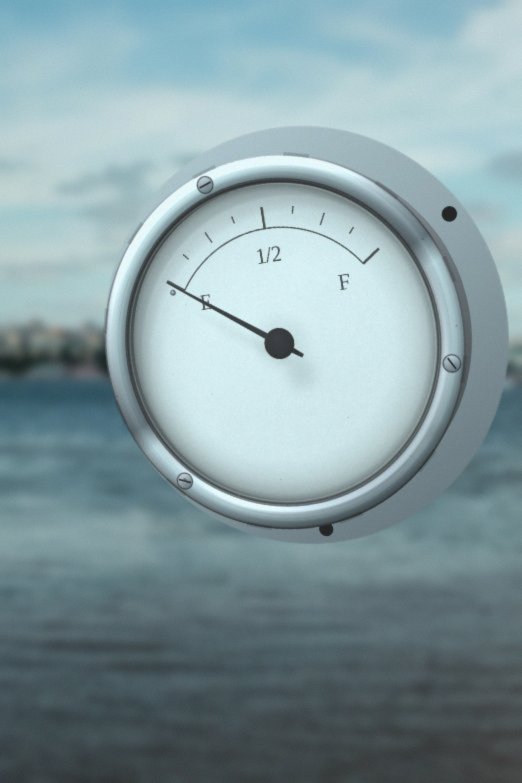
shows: 0
